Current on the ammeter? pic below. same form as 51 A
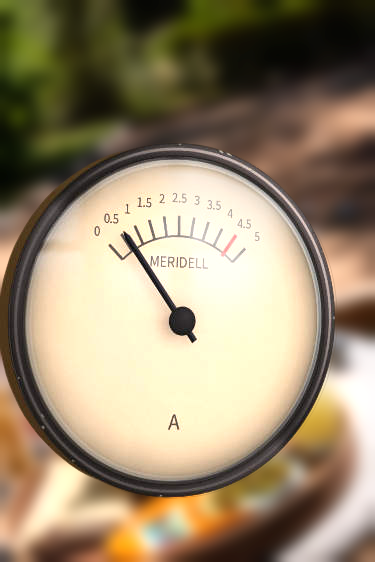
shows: 0.5 A
